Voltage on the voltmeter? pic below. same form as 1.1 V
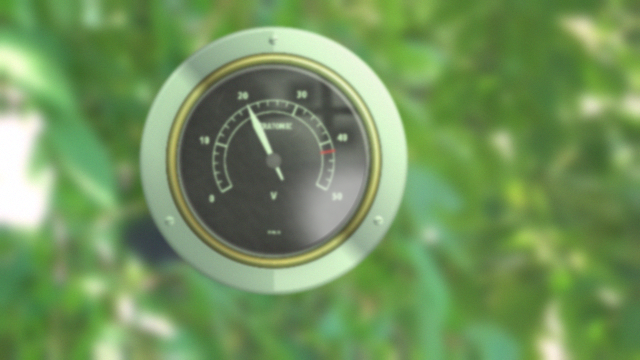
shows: 20 V
